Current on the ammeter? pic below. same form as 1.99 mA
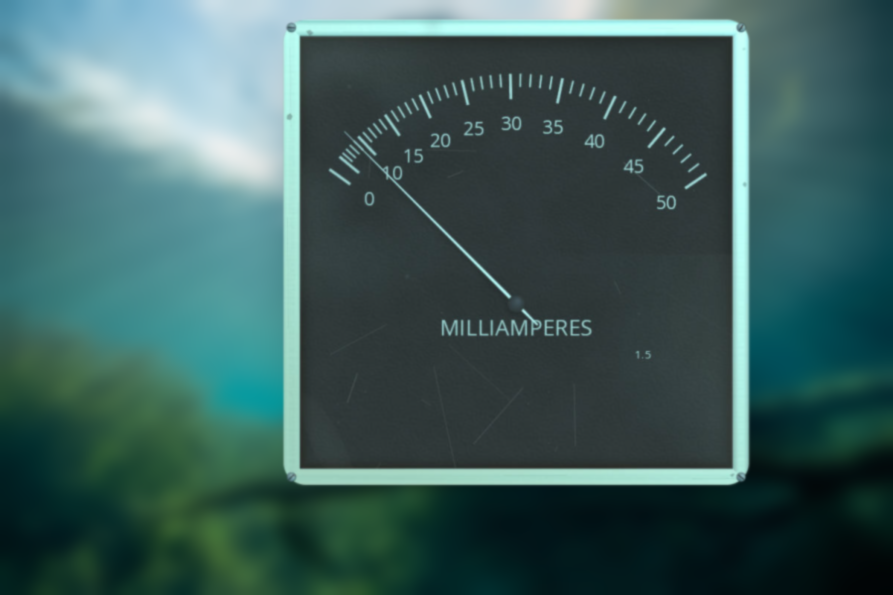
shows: 9 mA
